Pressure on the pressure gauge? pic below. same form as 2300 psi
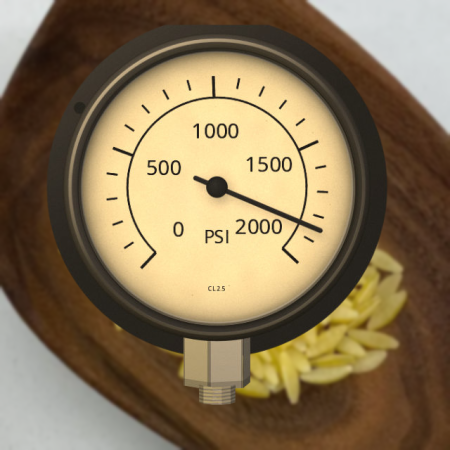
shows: 1850 psi
